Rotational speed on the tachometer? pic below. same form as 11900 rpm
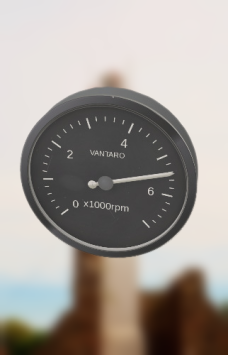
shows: 5400 rpm
